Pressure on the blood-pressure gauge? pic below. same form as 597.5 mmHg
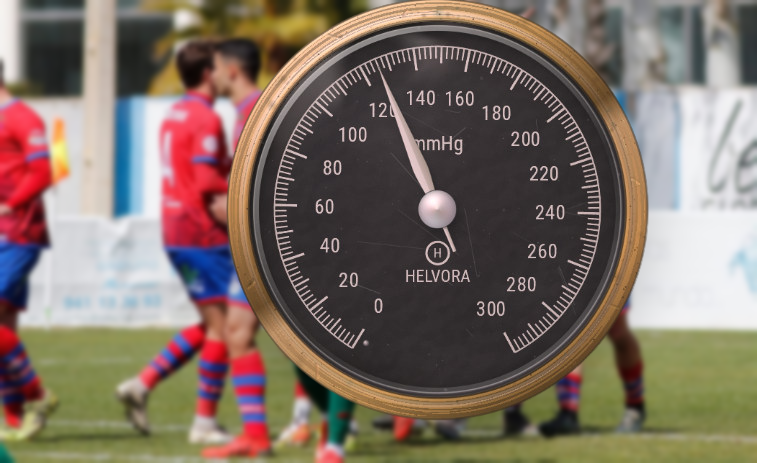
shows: 126 mmHg
